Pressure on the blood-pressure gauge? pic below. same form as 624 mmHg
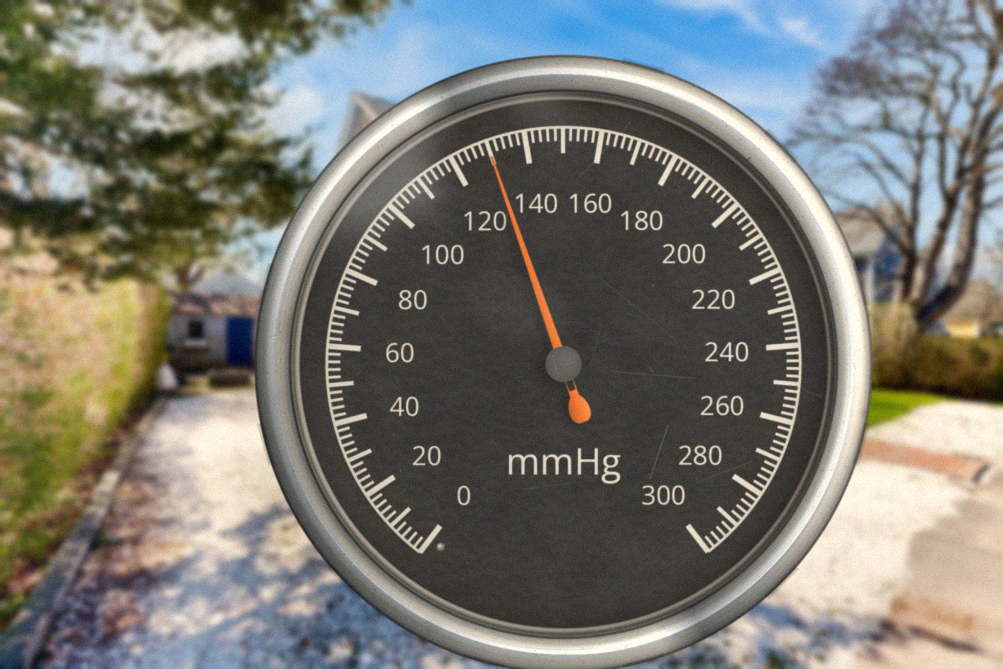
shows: 130 mmHg
